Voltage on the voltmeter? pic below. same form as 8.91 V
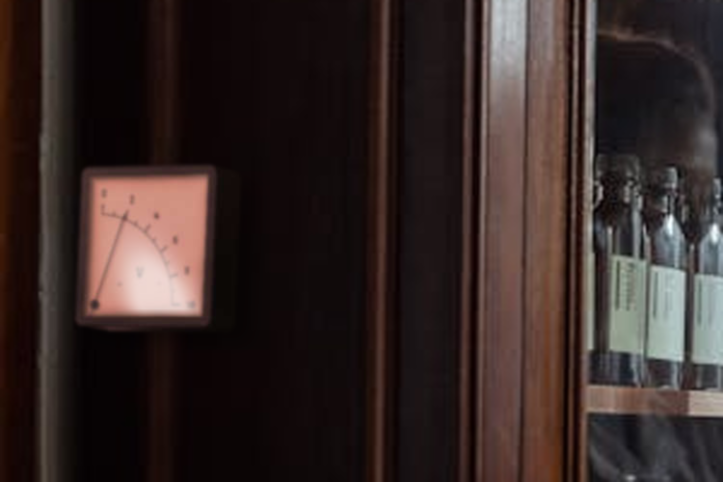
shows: 2 V
